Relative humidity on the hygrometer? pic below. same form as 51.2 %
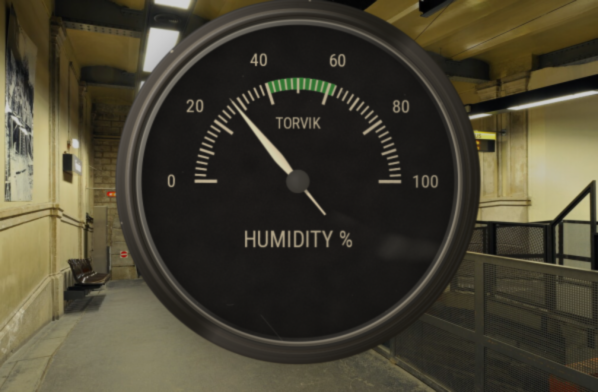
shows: 28 %
